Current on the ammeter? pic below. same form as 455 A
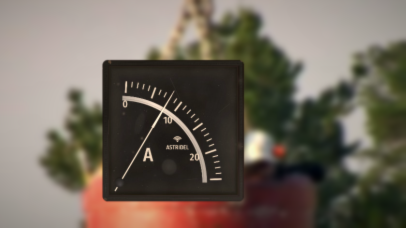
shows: 8 A
